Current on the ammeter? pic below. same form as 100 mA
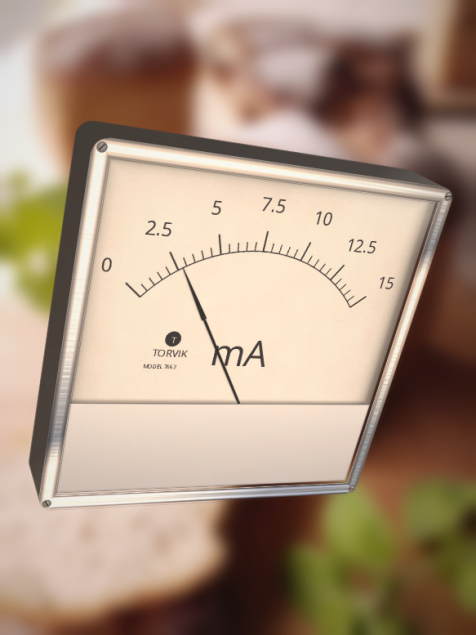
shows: 2.75 mA
